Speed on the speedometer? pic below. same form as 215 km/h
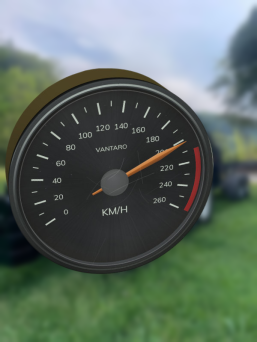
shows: 200 km/h
